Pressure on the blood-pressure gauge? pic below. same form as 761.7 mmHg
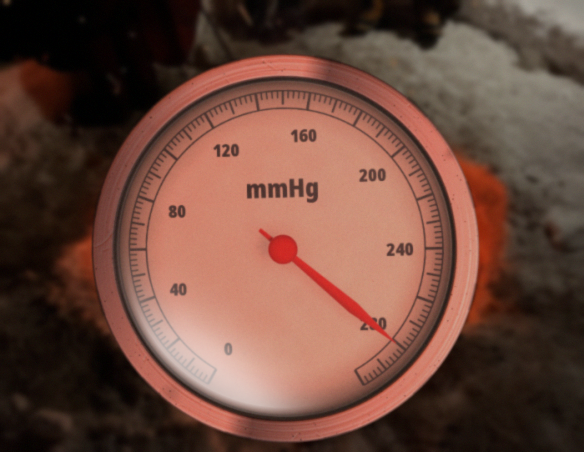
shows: 280 mmHg
